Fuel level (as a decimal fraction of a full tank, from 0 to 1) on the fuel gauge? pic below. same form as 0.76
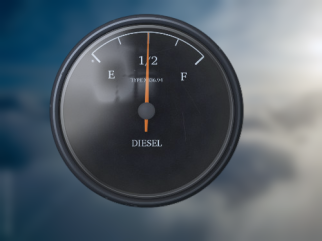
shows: 0.5
